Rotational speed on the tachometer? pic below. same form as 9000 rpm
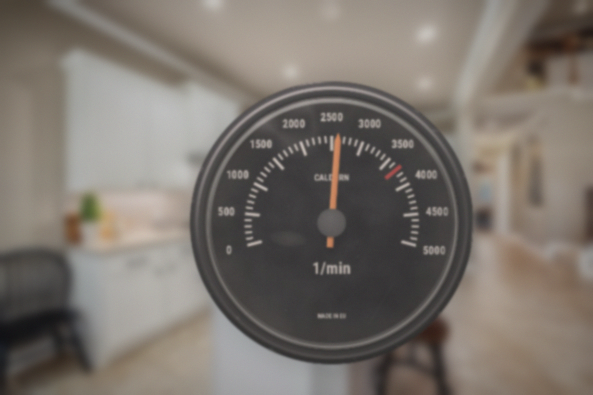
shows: 2600 rpm
